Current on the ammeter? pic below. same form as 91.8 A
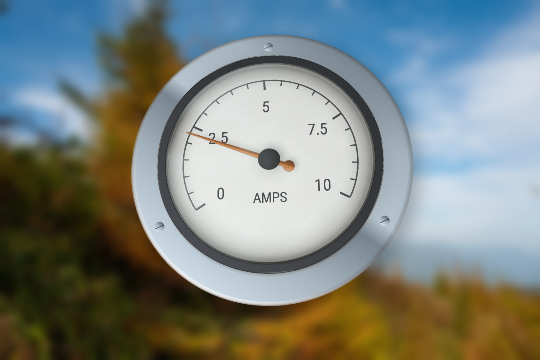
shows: 2.25 A
